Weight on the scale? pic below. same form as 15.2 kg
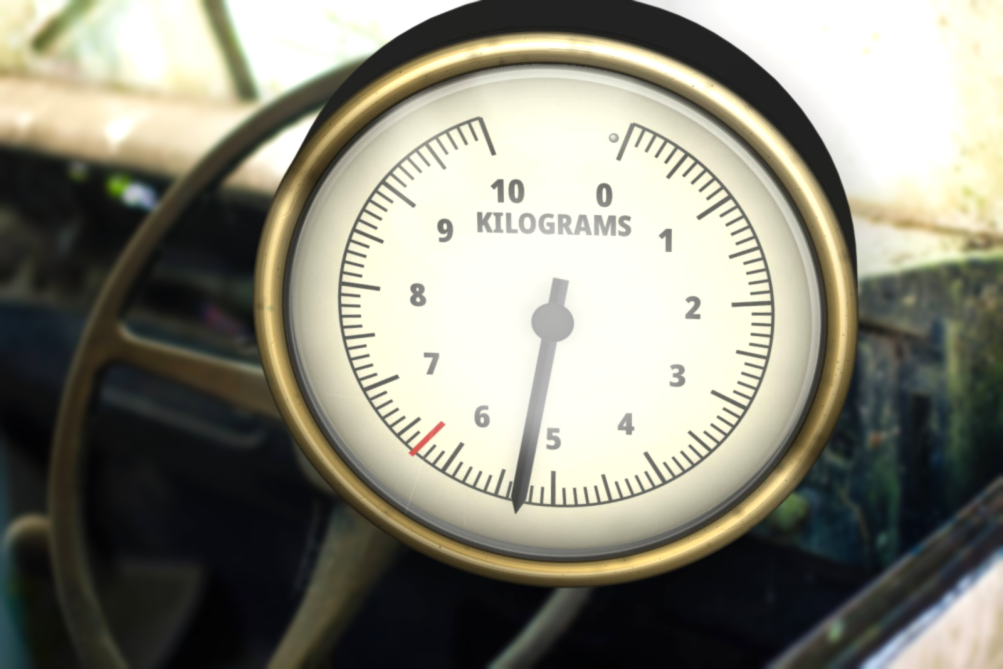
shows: 5.3 kg
